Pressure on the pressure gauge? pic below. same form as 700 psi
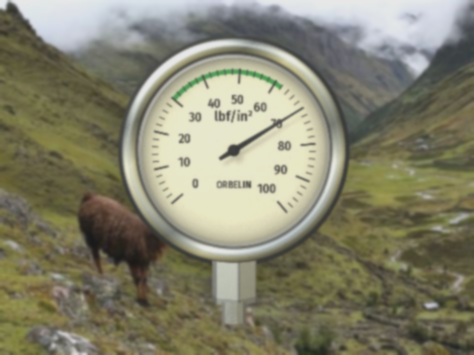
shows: 70 psi
